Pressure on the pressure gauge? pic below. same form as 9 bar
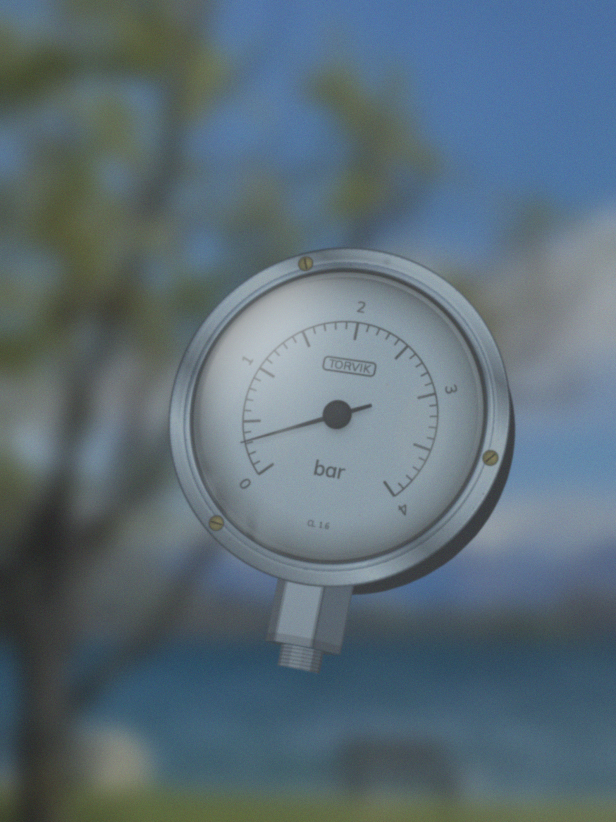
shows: 0.3 bar
